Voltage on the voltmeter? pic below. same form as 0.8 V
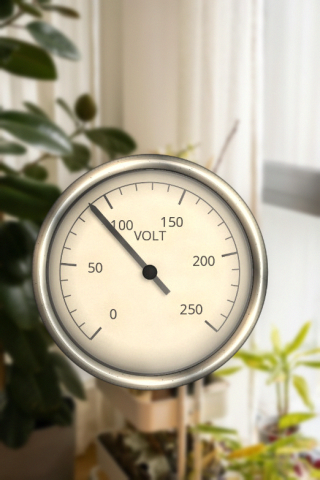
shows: 90 V
